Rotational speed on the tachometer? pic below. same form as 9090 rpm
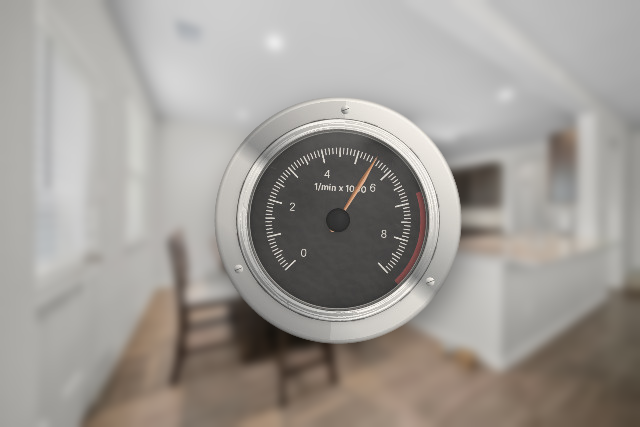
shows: 5500 rpm
